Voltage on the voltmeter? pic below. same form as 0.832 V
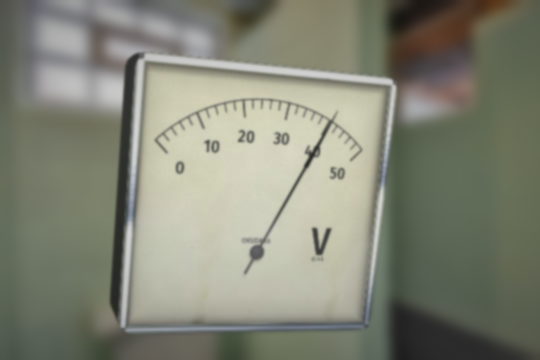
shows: 40 V
